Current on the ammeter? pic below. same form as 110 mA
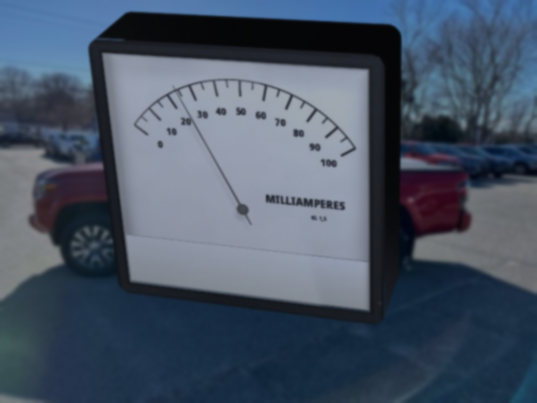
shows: 25 mA
